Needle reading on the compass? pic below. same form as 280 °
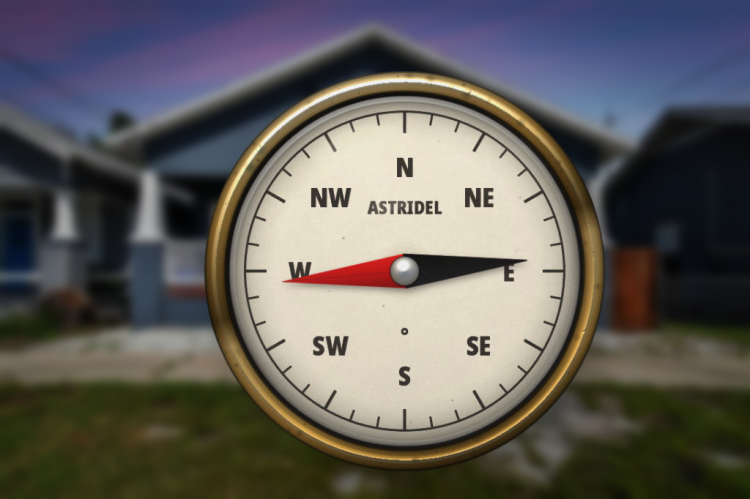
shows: 265 °
